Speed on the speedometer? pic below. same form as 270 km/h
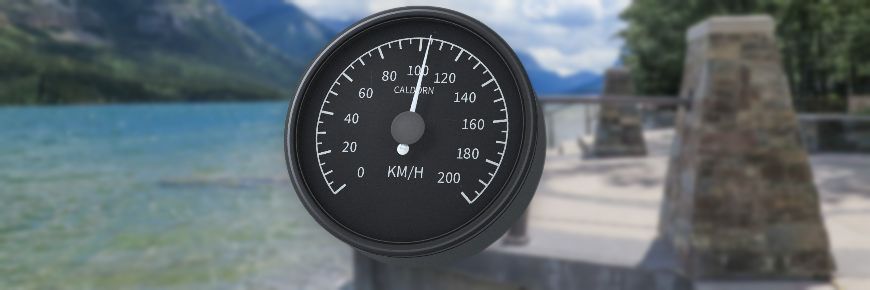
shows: 105 km/h
